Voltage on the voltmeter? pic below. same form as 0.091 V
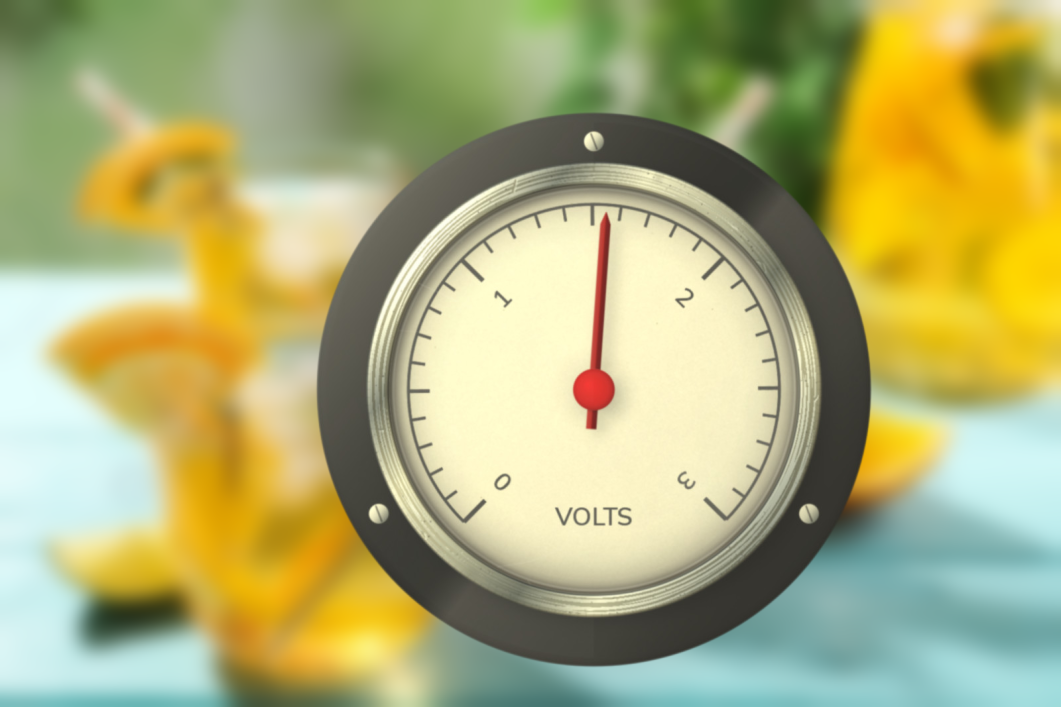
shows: 1.55 V
